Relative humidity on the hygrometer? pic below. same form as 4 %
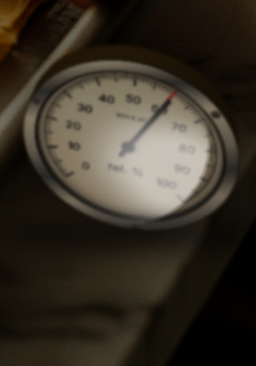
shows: 60 %
